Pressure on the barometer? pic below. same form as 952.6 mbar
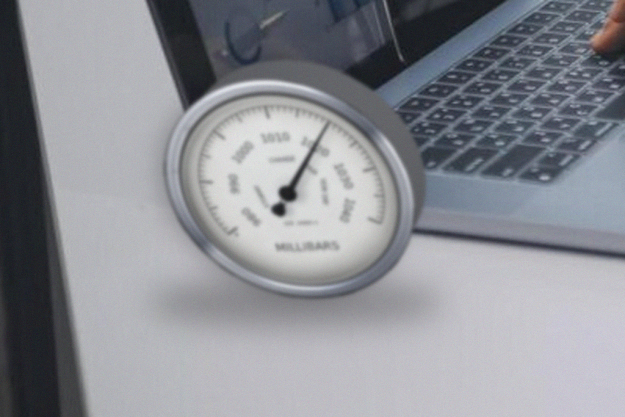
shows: 1020 mbar
